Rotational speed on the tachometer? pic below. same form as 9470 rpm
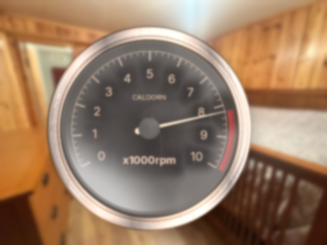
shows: 8200 rpm
